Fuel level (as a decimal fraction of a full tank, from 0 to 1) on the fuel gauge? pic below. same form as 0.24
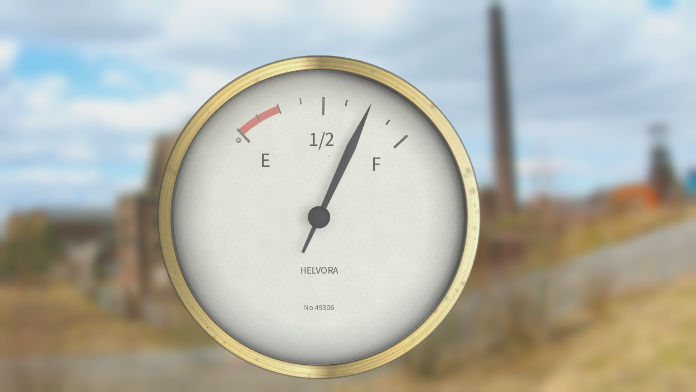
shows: 0.75
